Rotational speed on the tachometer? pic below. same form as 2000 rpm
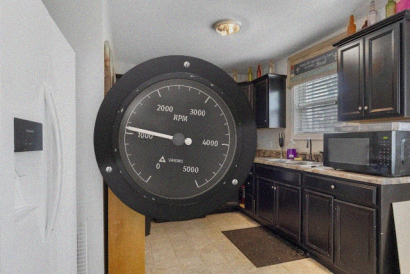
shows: 1100 rpm
